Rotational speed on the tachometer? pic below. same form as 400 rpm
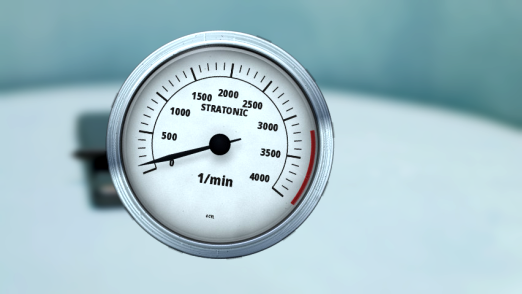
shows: 100 rpm
